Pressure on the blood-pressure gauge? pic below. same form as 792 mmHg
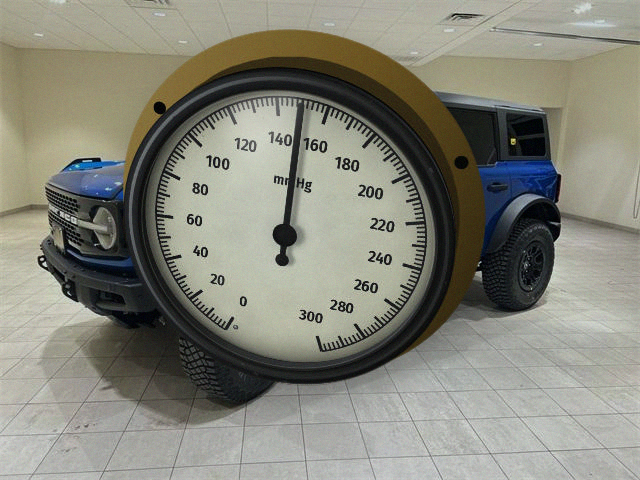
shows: 150 mmHg
